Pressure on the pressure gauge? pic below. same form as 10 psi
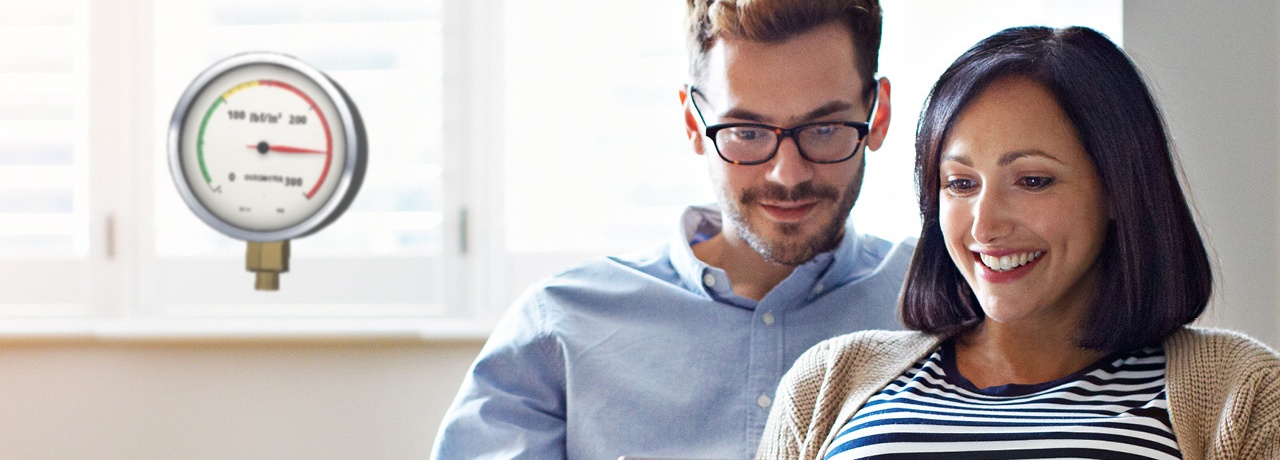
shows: 250 psi
